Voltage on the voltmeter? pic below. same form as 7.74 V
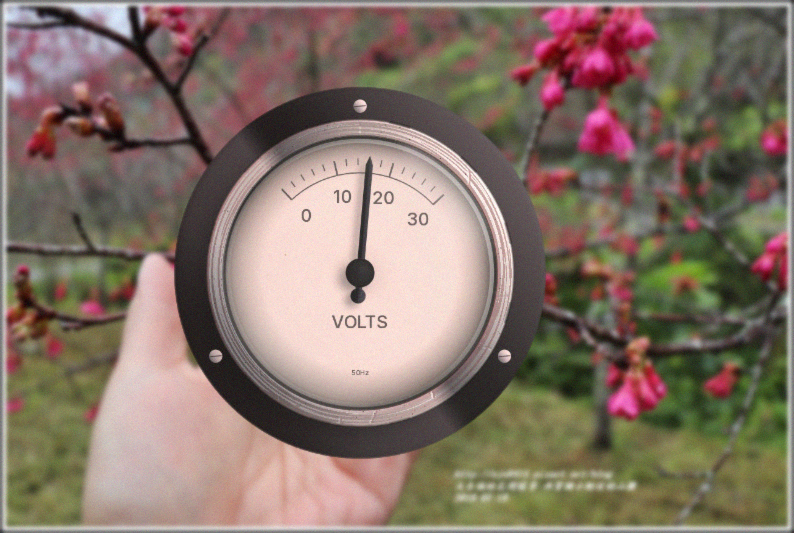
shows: 16 V
